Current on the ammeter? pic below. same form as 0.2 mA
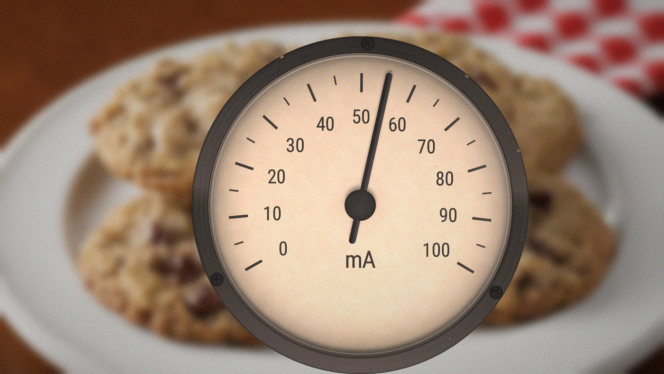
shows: 55 mA
